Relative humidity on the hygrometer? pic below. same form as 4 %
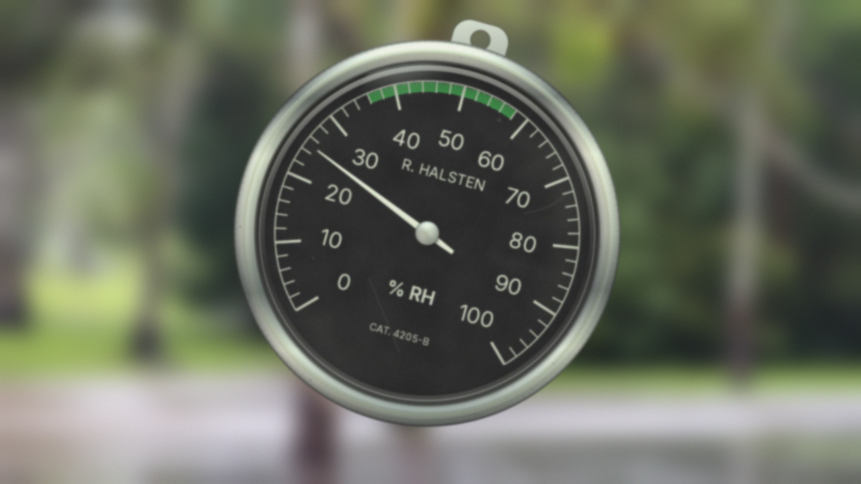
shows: 25 %
